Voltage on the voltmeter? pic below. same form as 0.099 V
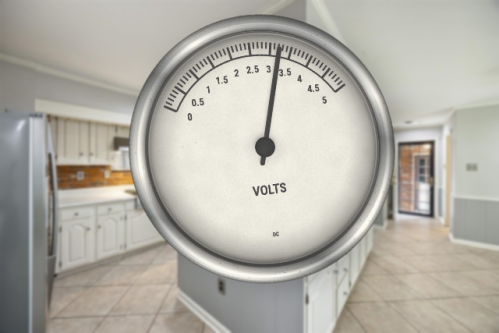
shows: 3.2 V
